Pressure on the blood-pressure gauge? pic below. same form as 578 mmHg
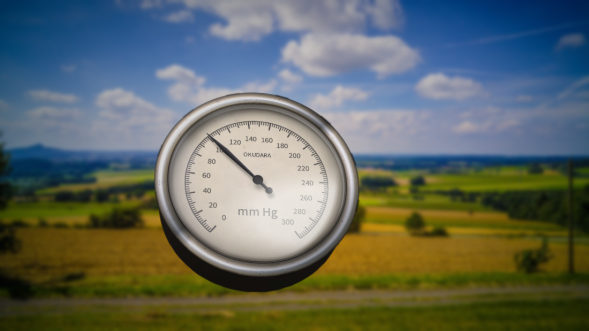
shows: 100 mmHg
